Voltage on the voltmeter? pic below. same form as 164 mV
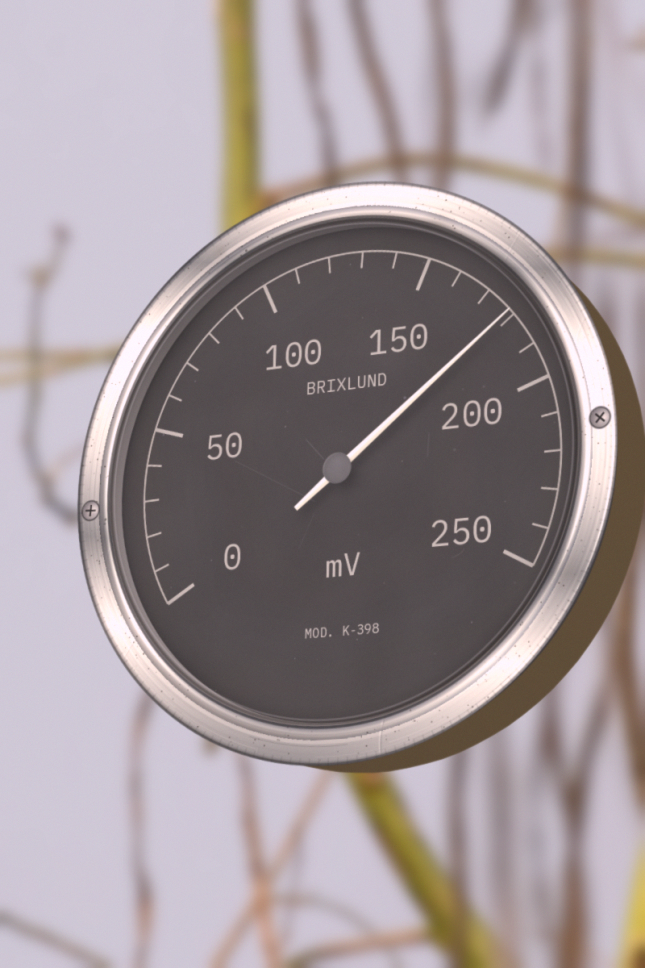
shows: 180 mV
